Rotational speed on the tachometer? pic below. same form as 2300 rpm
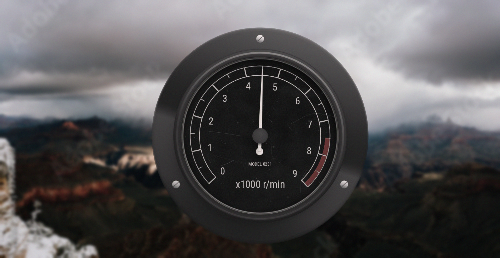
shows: 4500 rpm
